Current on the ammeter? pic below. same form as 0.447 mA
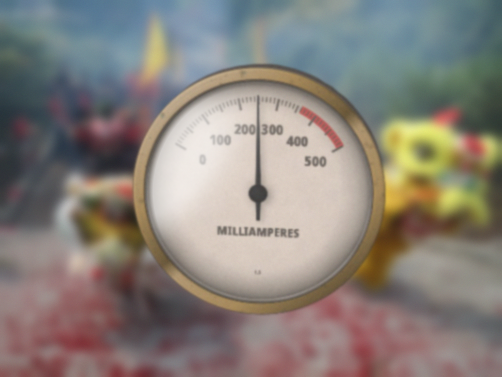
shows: 250 mA
